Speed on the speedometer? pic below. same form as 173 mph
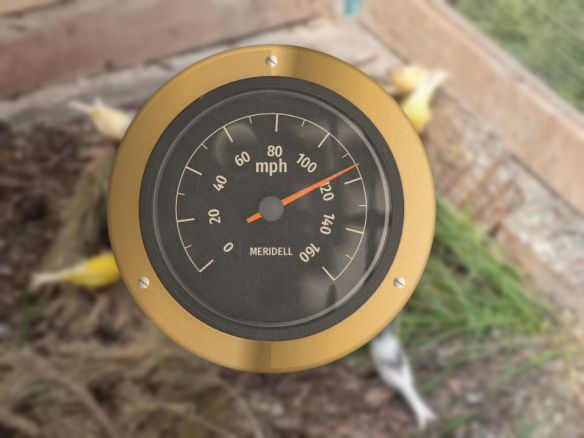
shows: 115 mph
